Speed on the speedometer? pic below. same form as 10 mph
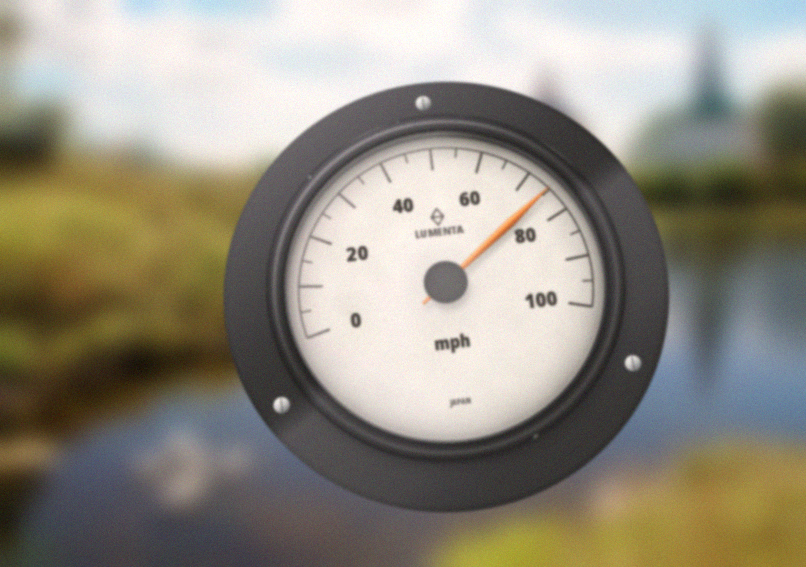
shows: 75 mph
